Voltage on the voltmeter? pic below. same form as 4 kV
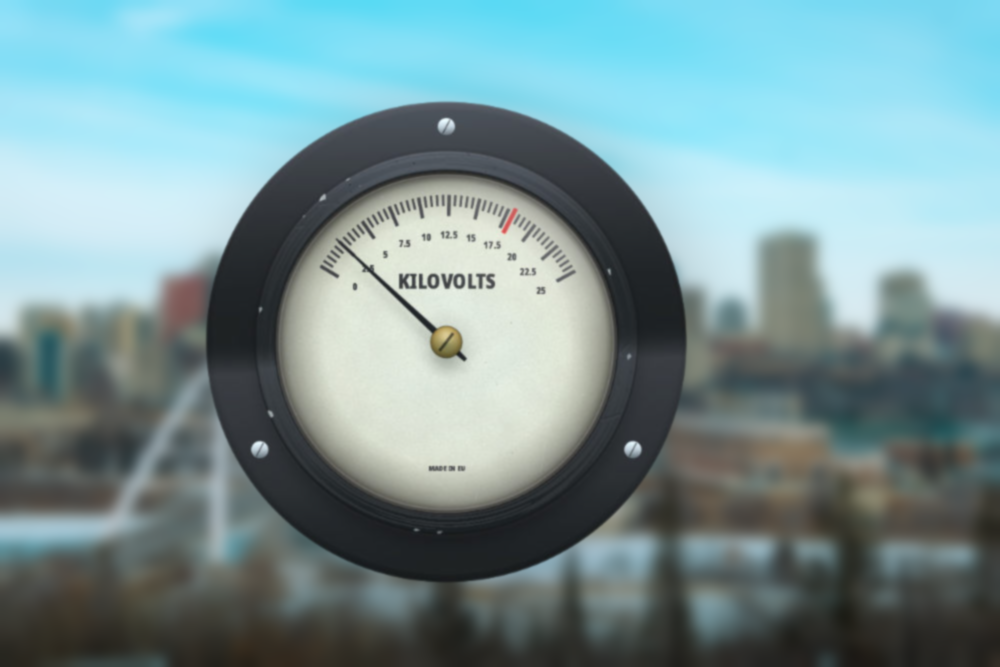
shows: 2.5 kV
